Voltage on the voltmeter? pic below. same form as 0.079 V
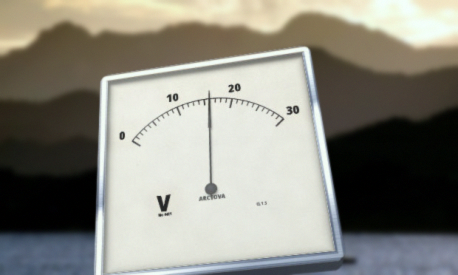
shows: 16 V
